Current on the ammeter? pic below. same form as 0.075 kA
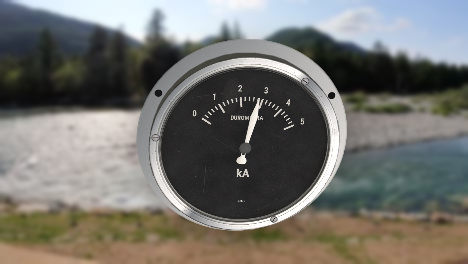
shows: 2.8 kA
